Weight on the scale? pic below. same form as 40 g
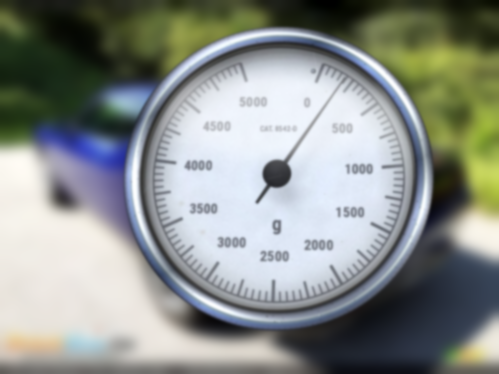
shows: 200 g
